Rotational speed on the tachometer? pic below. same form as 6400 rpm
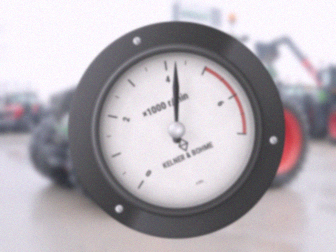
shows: 4250 rpm
